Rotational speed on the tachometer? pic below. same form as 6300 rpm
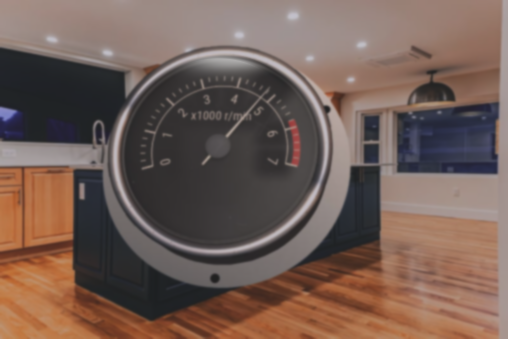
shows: 4800 rpm
